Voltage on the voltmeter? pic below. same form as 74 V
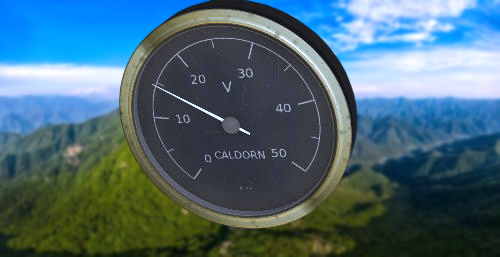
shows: 15 V
